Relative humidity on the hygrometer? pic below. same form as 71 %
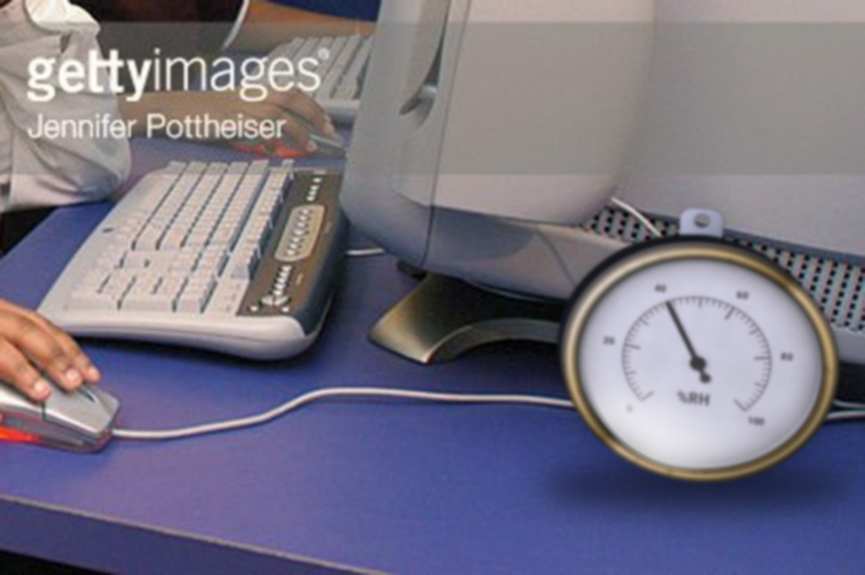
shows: 40 %
